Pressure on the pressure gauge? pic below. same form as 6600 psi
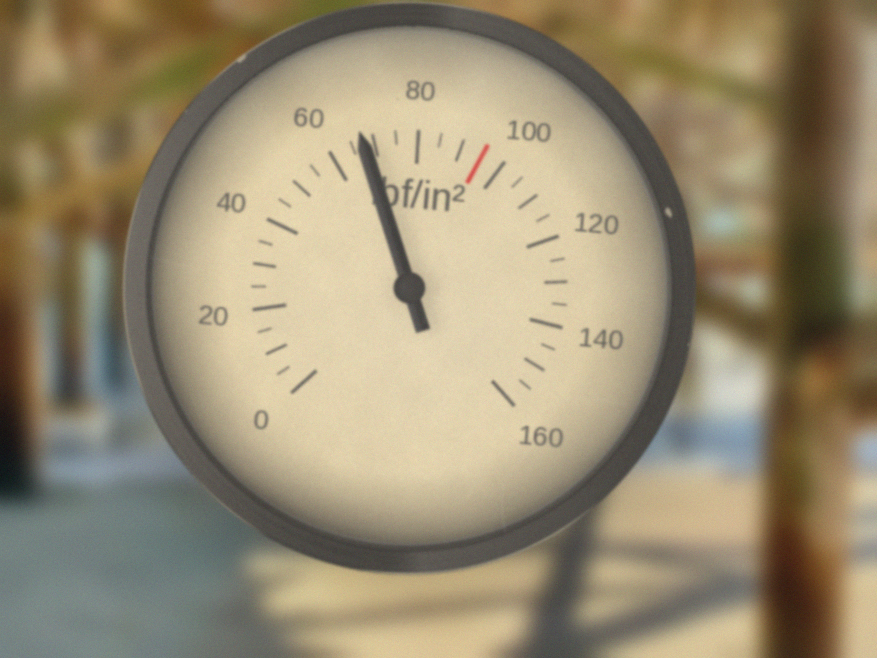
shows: 67.5 psi
